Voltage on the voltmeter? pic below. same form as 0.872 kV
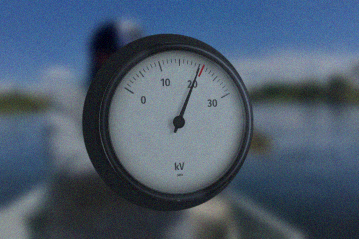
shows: 20 kV
